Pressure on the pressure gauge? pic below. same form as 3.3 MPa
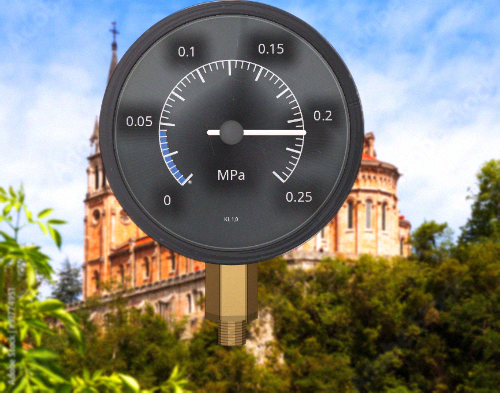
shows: 0.21 MPa
